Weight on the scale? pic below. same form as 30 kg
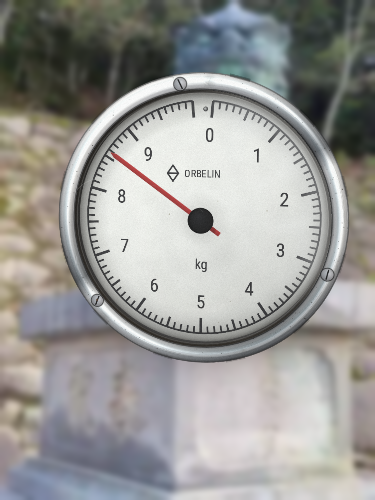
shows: 8.6 kg
